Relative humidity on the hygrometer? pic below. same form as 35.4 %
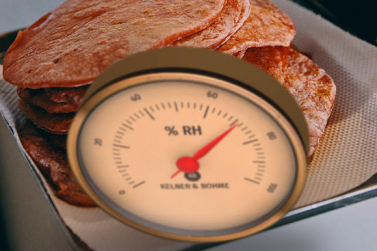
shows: 70 %
